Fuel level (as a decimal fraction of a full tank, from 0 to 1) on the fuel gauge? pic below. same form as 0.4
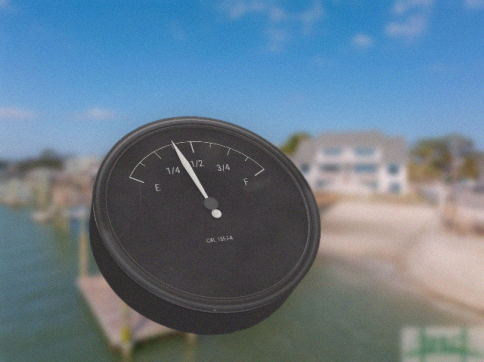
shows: 0.375
